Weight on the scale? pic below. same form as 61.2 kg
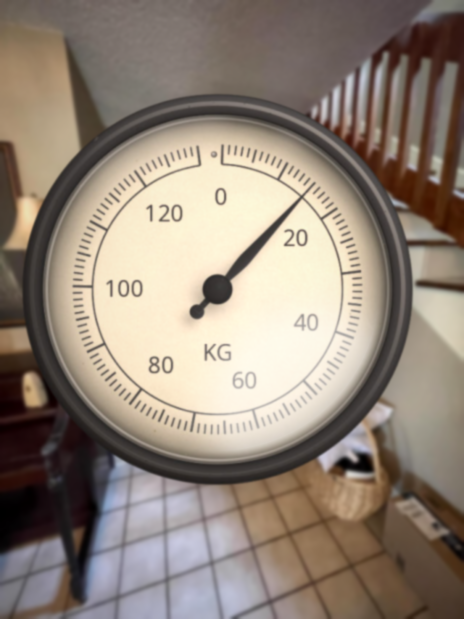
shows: 15 kg
